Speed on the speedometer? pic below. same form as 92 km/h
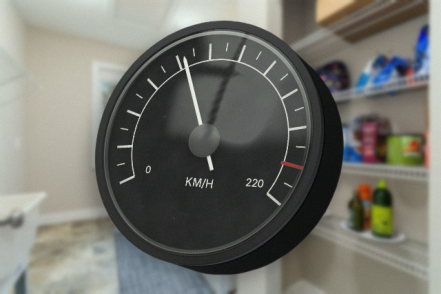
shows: 85 km/h
